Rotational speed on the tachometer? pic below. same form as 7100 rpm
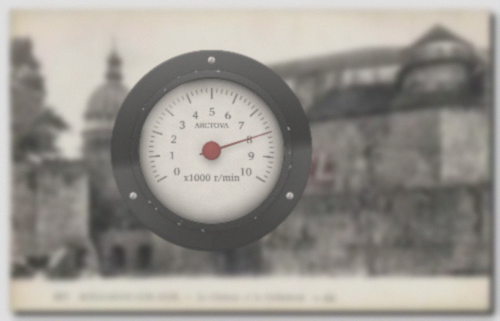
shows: 8000 rpm
